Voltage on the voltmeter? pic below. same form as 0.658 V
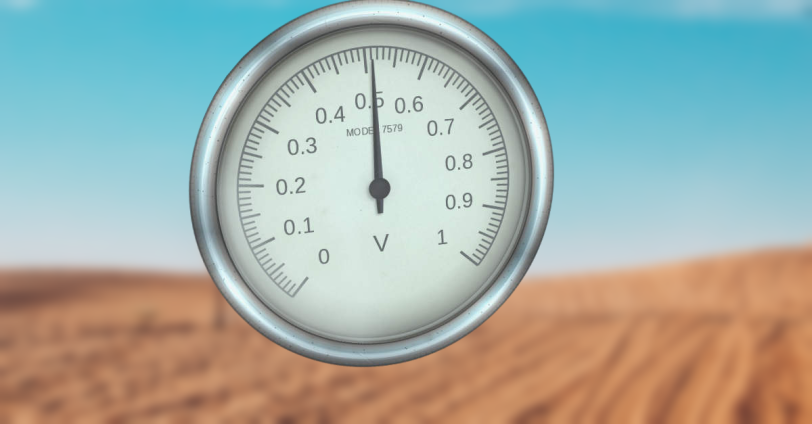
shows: 0.51 V
